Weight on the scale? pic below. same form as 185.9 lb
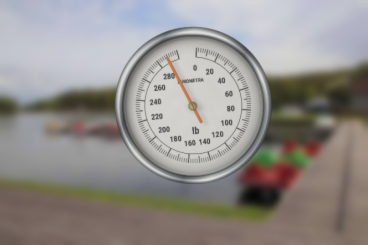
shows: 290 lb
